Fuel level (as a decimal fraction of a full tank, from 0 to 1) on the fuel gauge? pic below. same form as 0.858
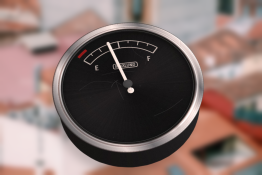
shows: 0.375
